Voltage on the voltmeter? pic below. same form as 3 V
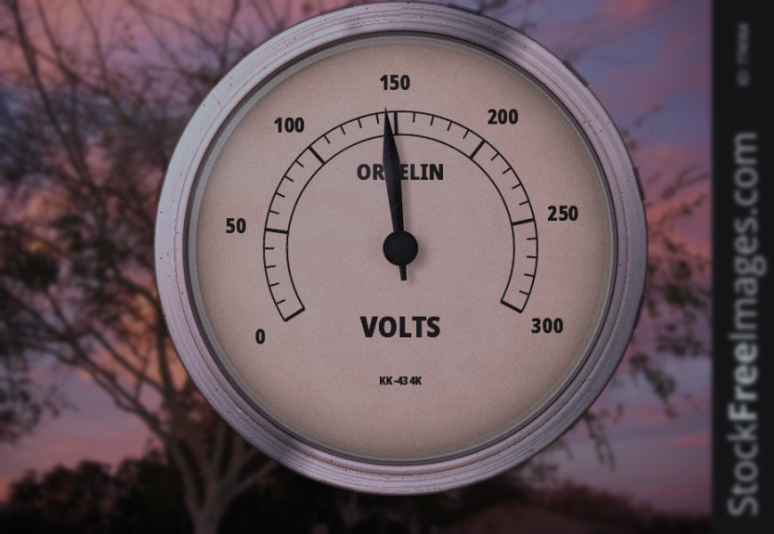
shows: 145 V
